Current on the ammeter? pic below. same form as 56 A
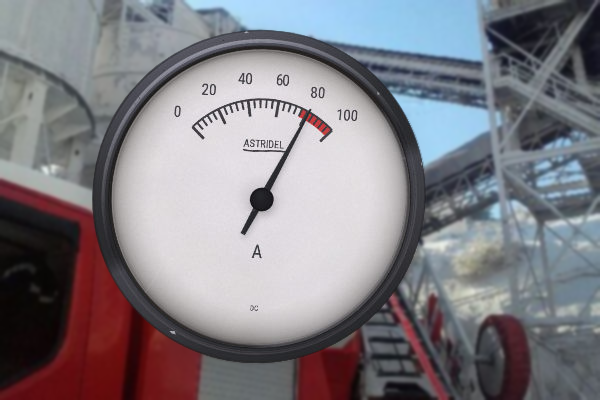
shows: 80 A
